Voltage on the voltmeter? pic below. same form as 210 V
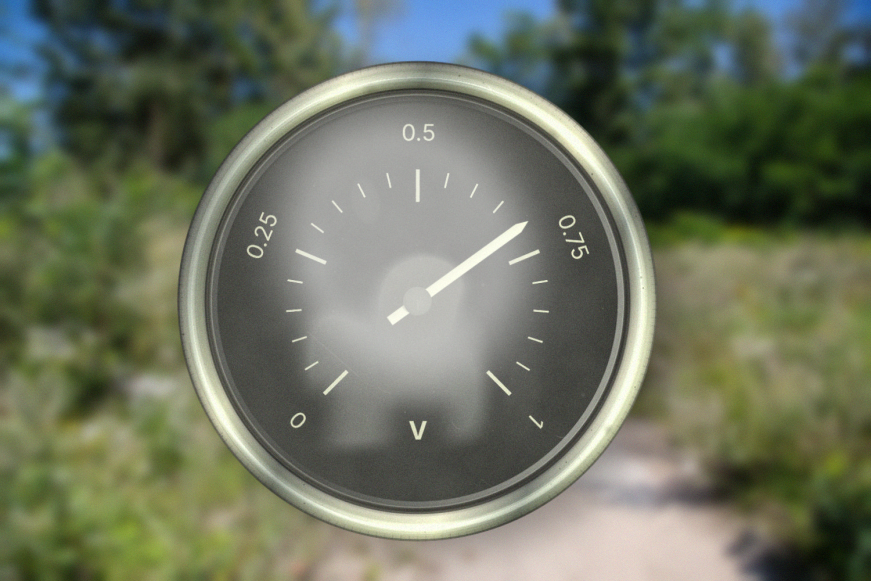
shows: 0.7 V
